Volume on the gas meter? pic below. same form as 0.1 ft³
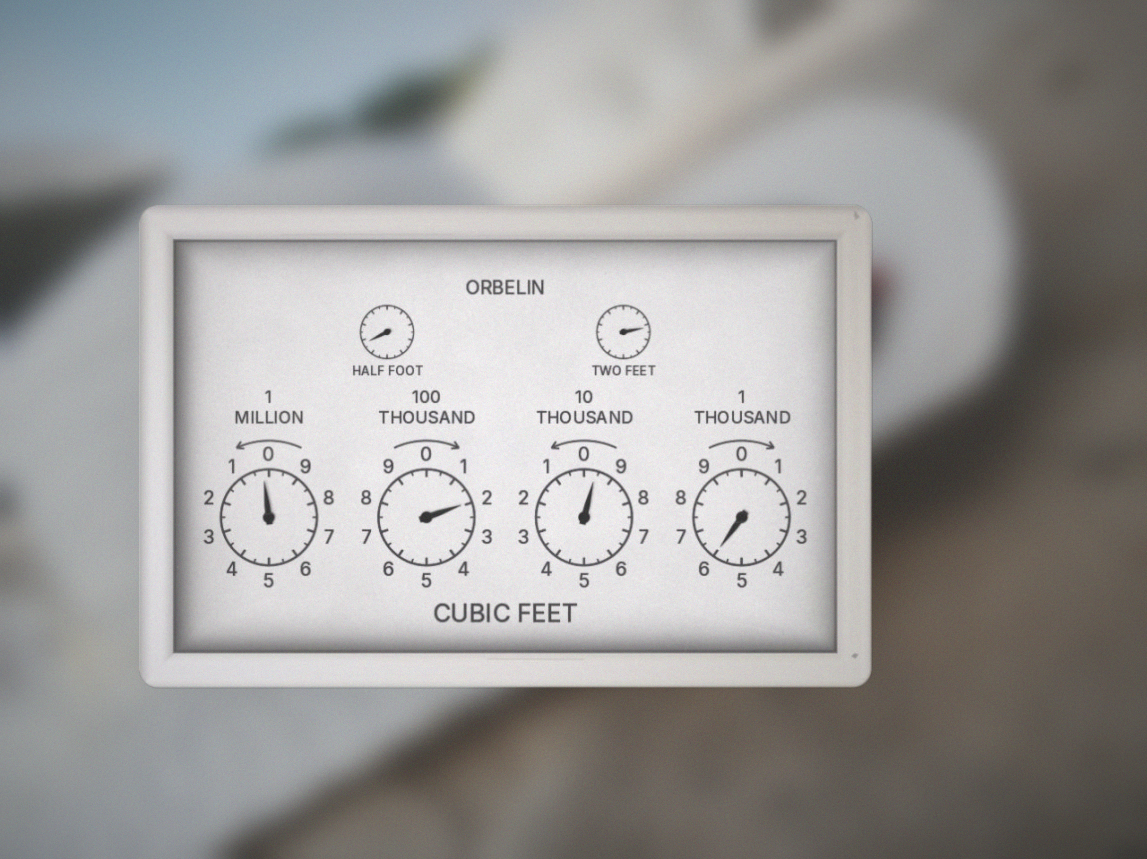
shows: 19600 ft³
